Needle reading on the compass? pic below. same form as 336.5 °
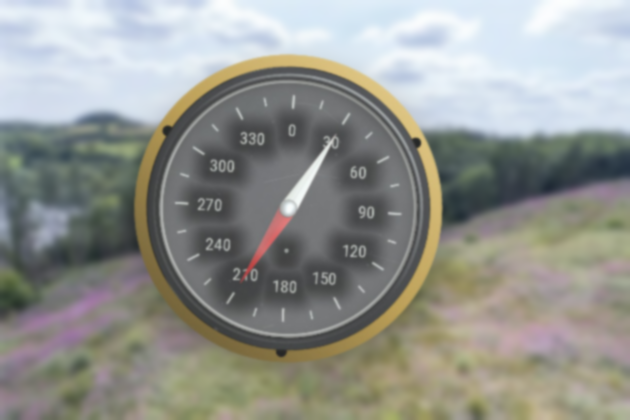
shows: 210 °
